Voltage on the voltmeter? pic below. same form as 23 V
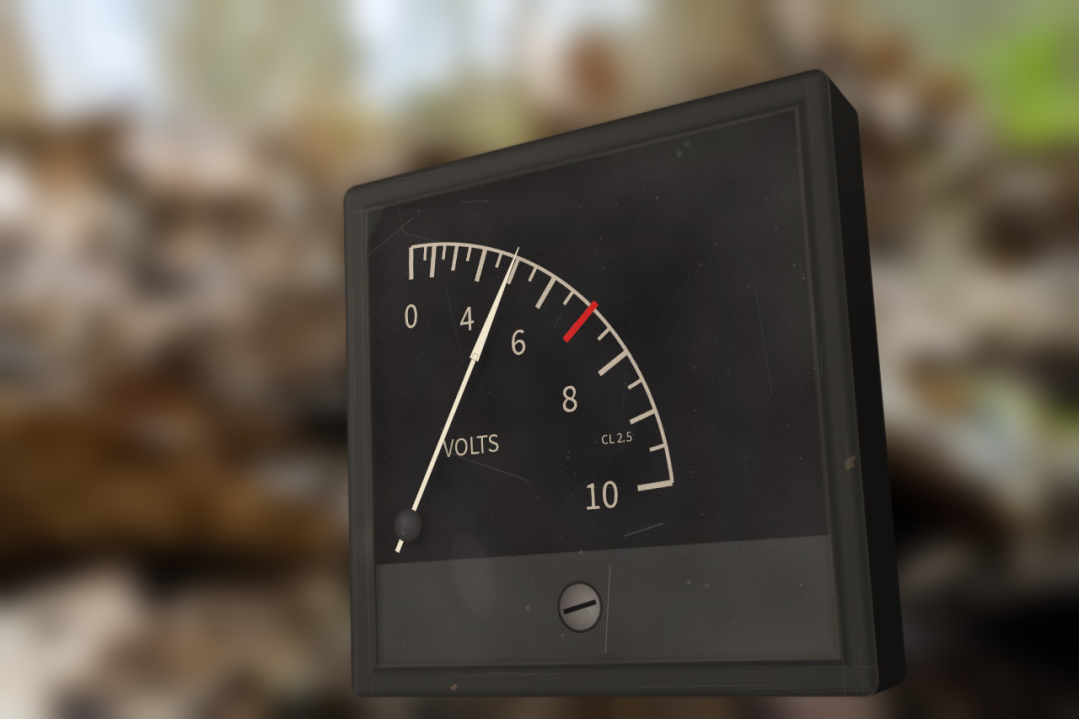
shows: 5 V
